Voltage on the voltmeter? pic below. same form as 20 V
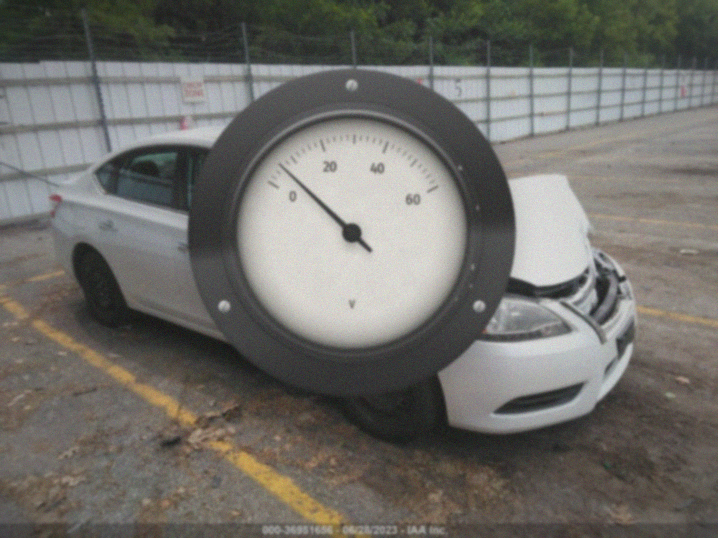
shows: 6 V
